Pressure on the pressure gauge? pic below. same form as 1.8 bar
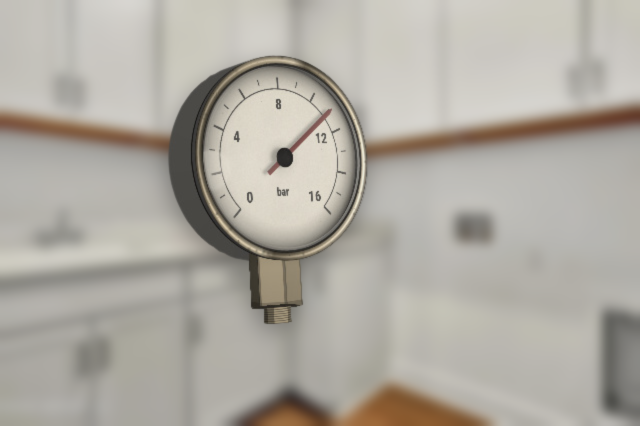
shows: 11 bar
